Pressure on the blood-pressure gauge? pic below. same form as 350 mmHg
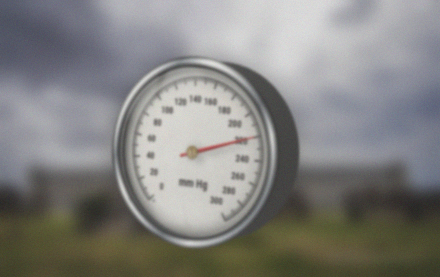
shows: 220 mmHg
